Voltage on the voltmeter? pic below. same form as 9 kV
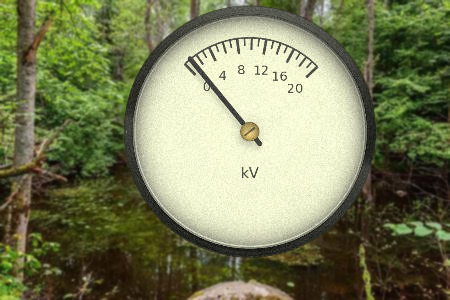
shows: 1 kV
